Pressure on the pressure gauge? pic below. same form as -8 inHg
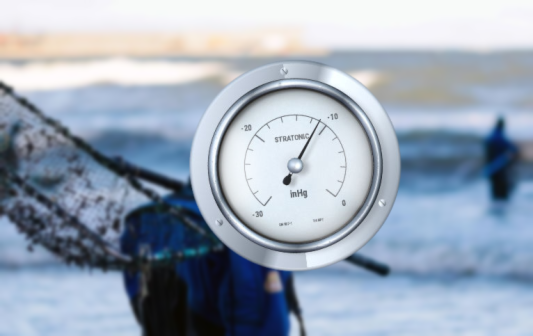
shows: -11 inHg
